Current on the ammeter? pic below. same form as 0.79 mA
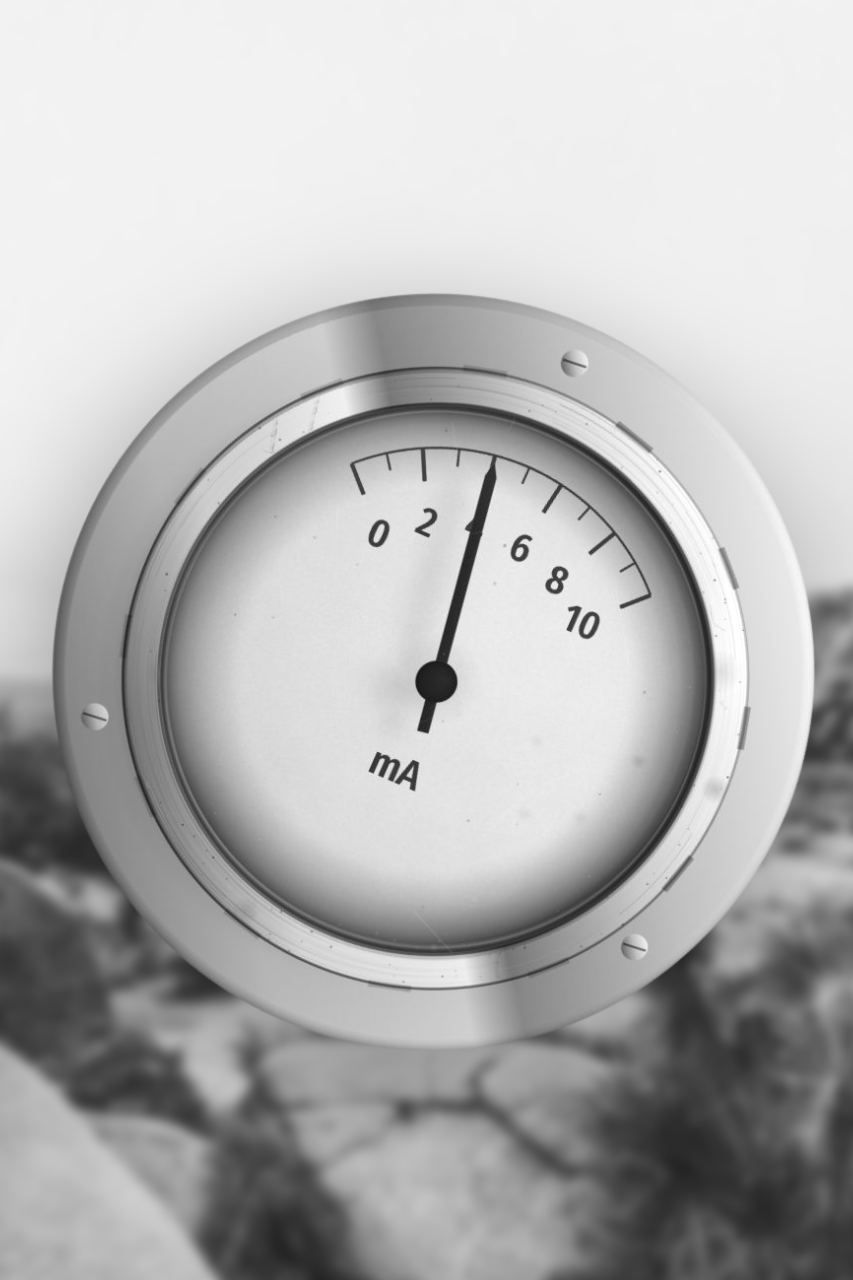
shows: 4 mA
